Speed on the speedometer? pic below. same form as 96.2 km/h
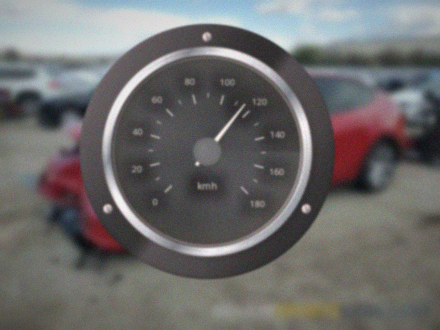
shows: 115 km/h
